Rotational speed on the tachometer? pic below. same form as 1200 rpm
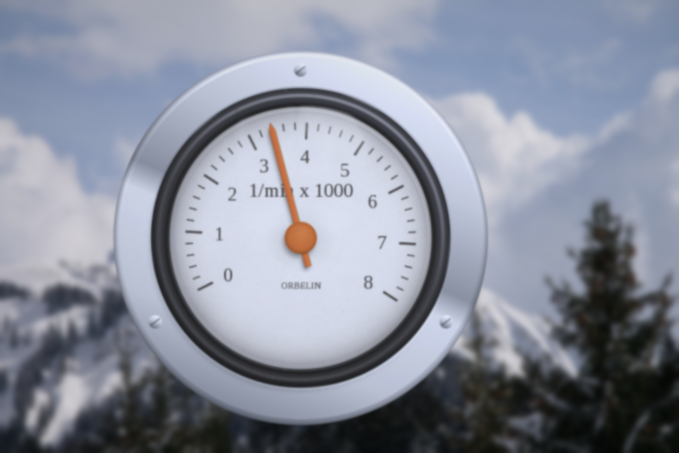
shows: 3400 rpm
